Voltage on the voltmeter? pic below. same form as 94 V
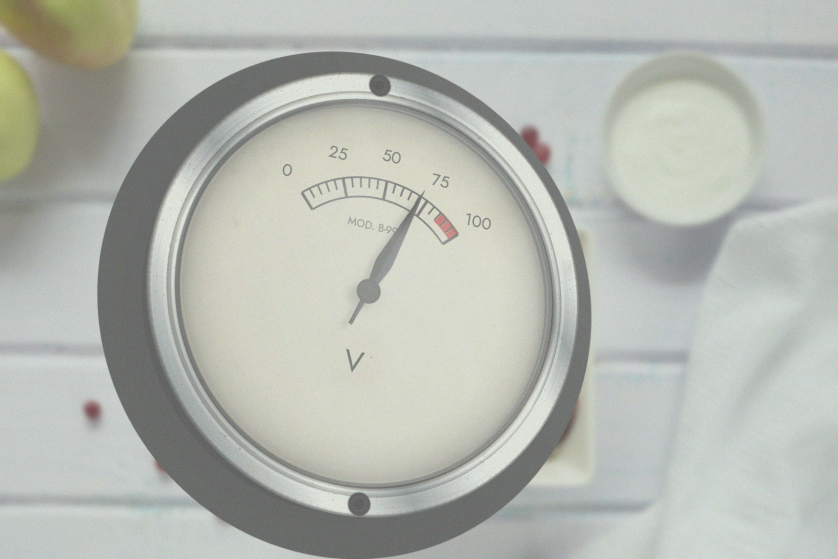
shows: 70 V
